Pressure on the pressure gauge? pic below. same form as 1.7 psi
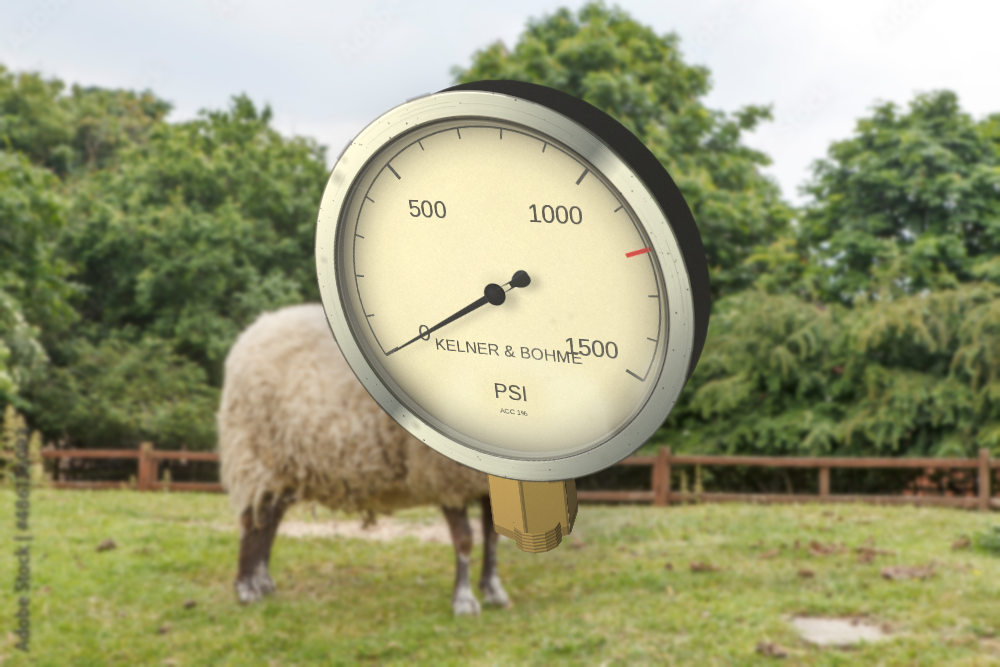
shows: 0 psi
